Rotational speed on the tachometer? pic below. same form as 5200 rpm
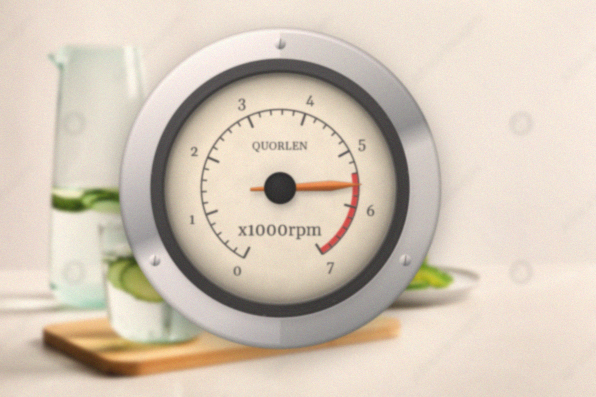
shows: 5600 rpm
